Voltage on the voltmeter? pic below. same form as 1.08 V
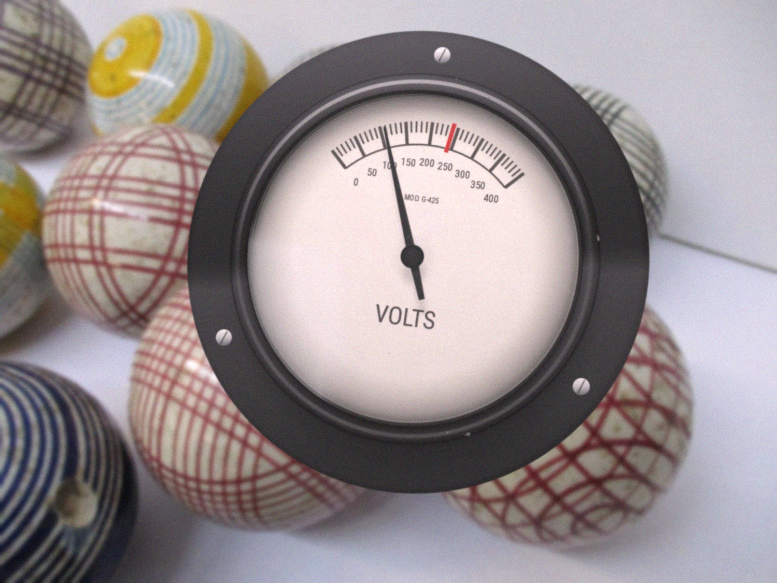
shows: 110 V
